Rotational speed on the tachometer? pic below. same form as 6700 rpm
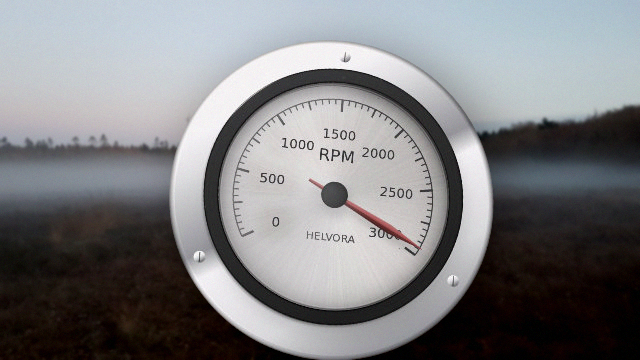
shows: 2950 rpm
